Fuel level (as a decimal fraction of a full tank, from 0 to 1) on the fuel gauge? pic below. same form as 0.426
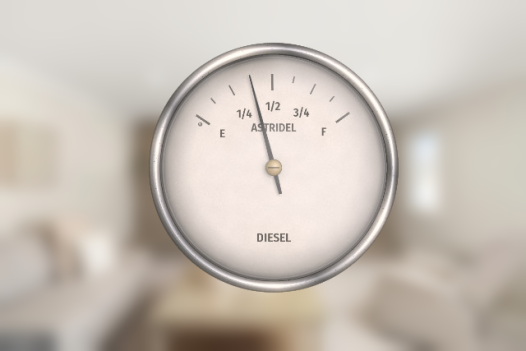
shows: 0.375
